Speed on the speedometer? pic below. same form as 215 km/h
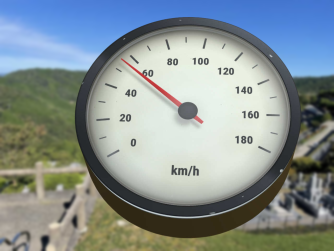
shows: 55 km/h
